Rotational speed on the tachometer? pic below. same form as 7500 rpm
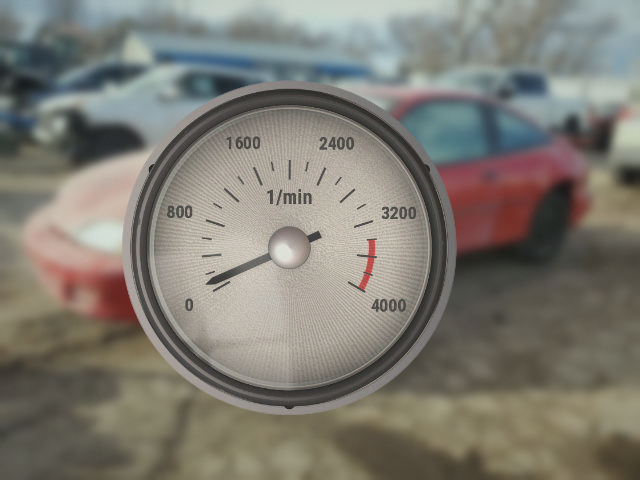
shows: 100 rpm
